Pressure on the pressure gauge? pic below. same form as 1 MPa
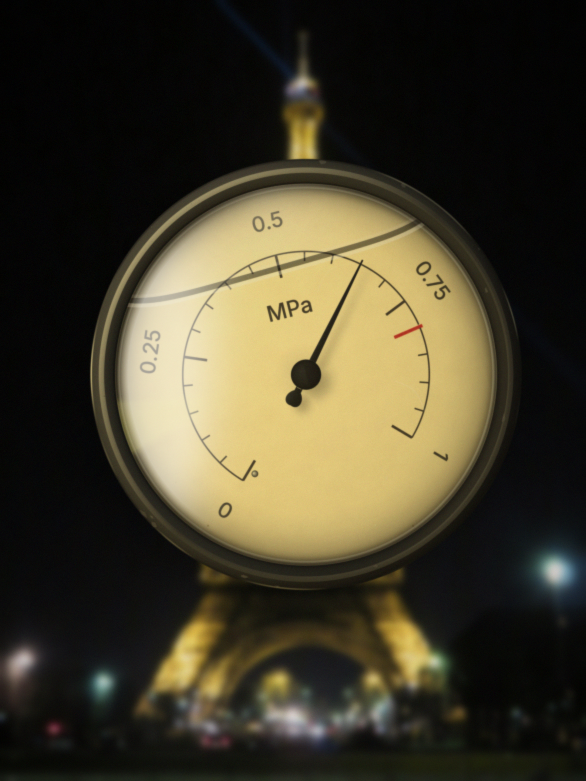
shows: 0.65 MPa
